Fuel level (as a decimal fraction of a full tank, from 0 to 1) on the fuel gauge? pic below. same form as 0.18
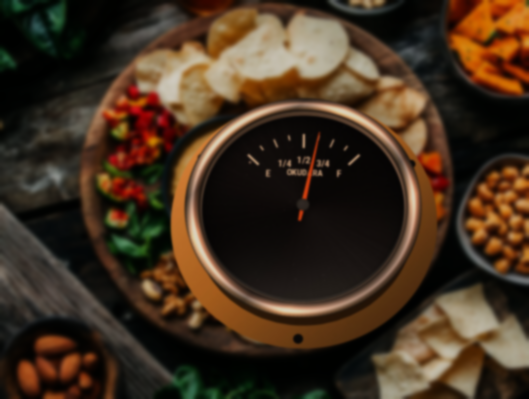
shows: 0.625
